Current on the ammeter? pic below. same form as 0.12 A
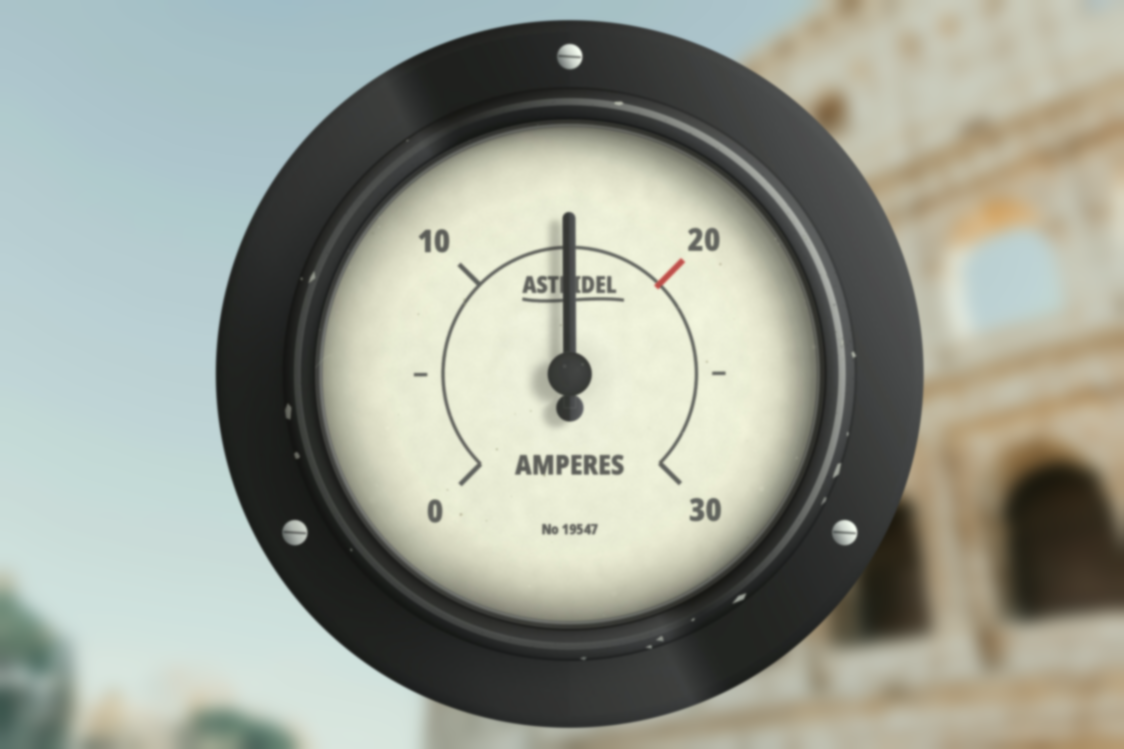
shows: 15 A
